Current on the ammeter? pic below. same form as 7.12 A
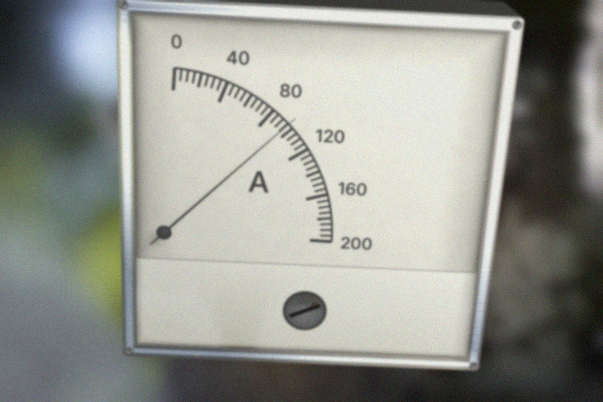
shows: 95 A
